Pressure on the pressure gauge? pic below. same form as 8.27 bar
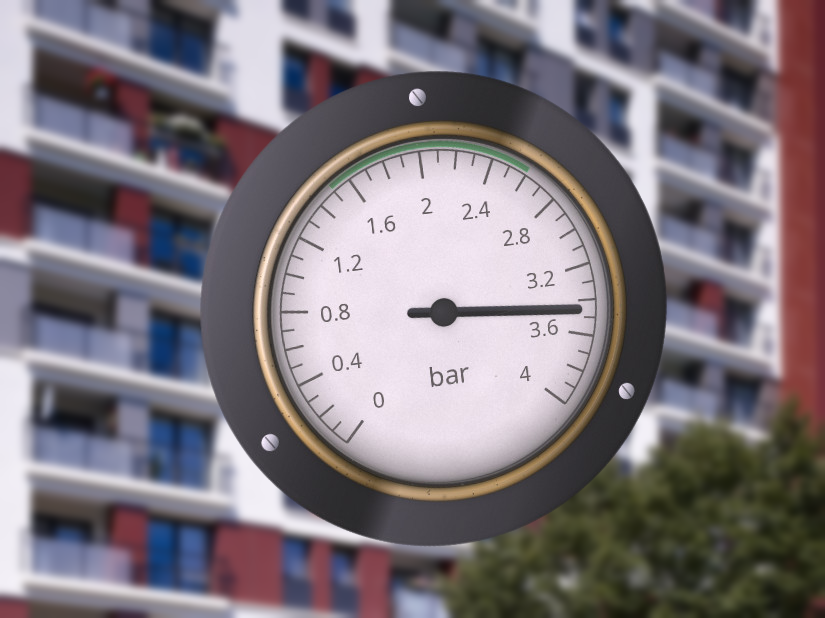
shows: 3.45 bar
